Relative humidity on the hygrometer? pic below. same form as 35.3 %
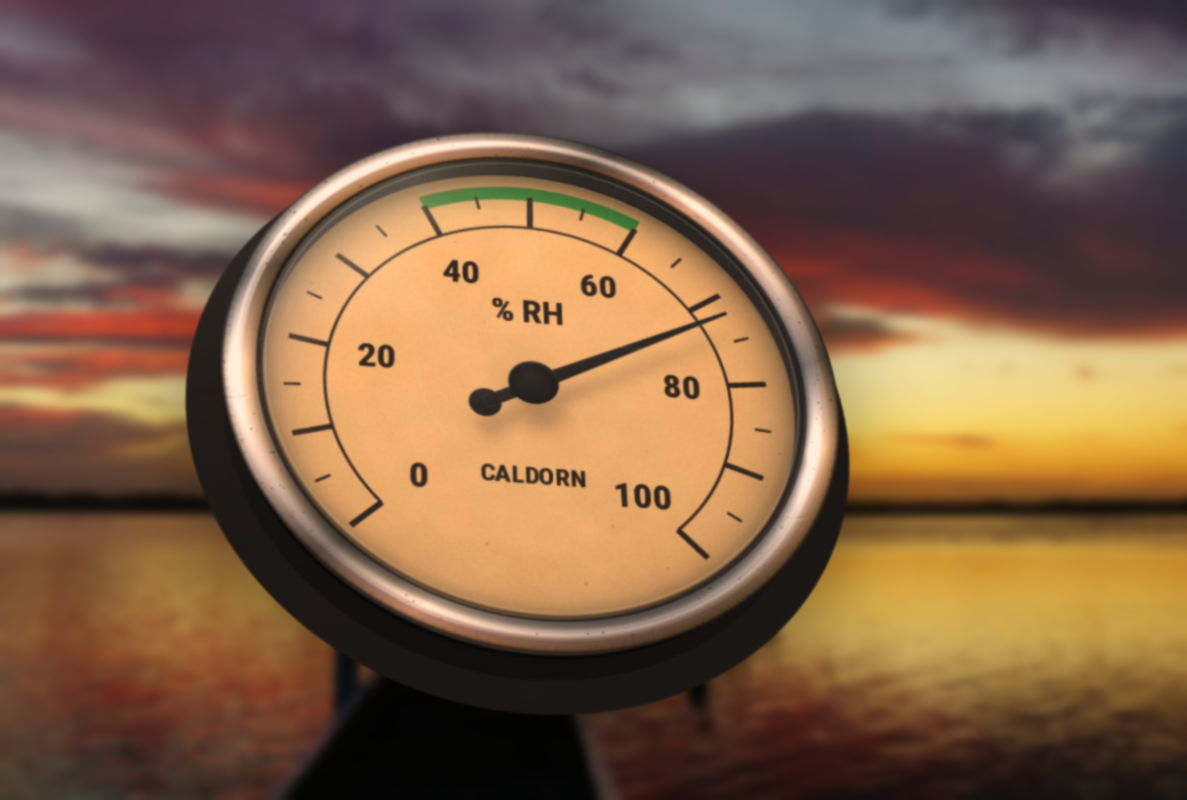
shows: 72.5 %
